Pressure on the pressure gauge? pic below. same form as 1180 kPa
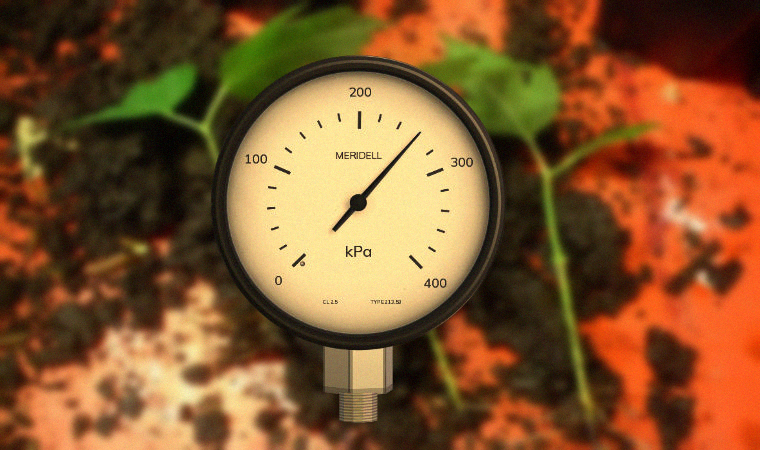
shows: 260 kPa
